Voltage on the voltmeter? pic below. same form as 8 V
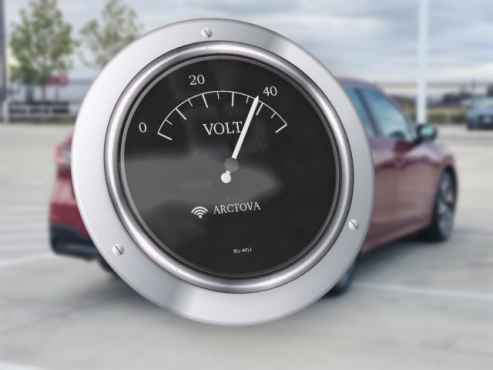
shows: 37.5 V
